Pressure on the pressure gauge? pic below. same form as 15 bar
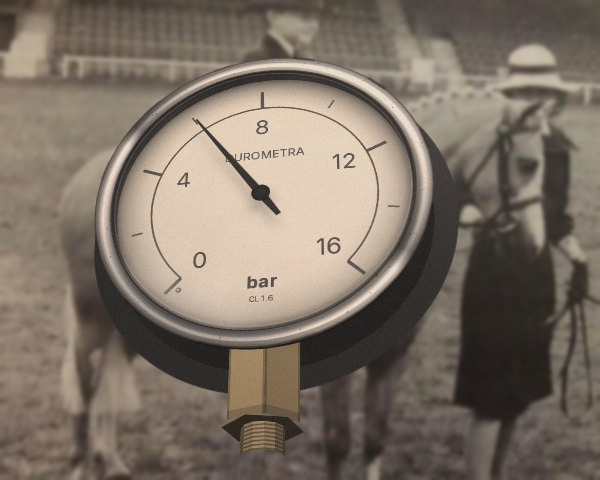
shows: 6 bar
